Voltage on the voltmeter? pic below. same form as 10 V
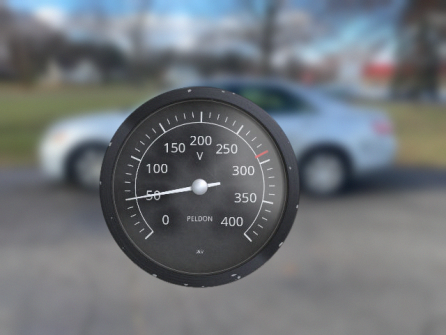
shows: 50 V
